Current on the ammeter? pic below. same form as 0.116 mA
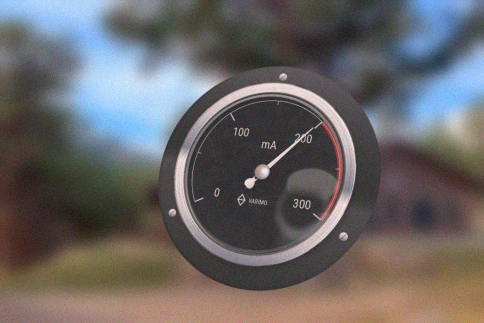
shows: 200 mA
